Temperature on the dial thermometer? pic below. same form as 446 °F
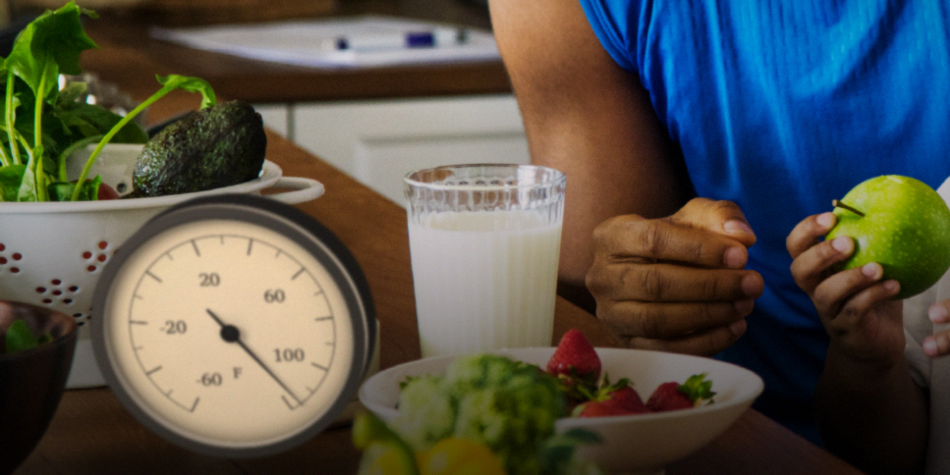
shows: 115 °F
